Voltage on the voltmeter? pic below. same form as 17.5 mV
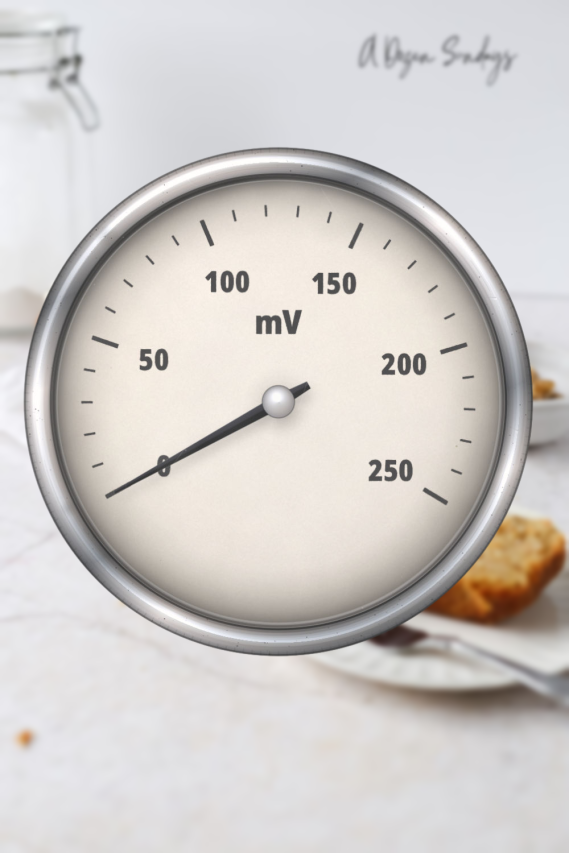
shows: 0 mV
